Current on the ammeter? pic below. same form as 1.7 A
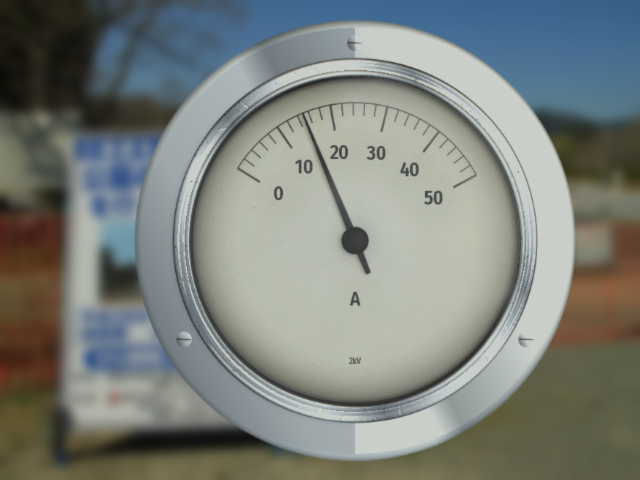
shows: 15 A
